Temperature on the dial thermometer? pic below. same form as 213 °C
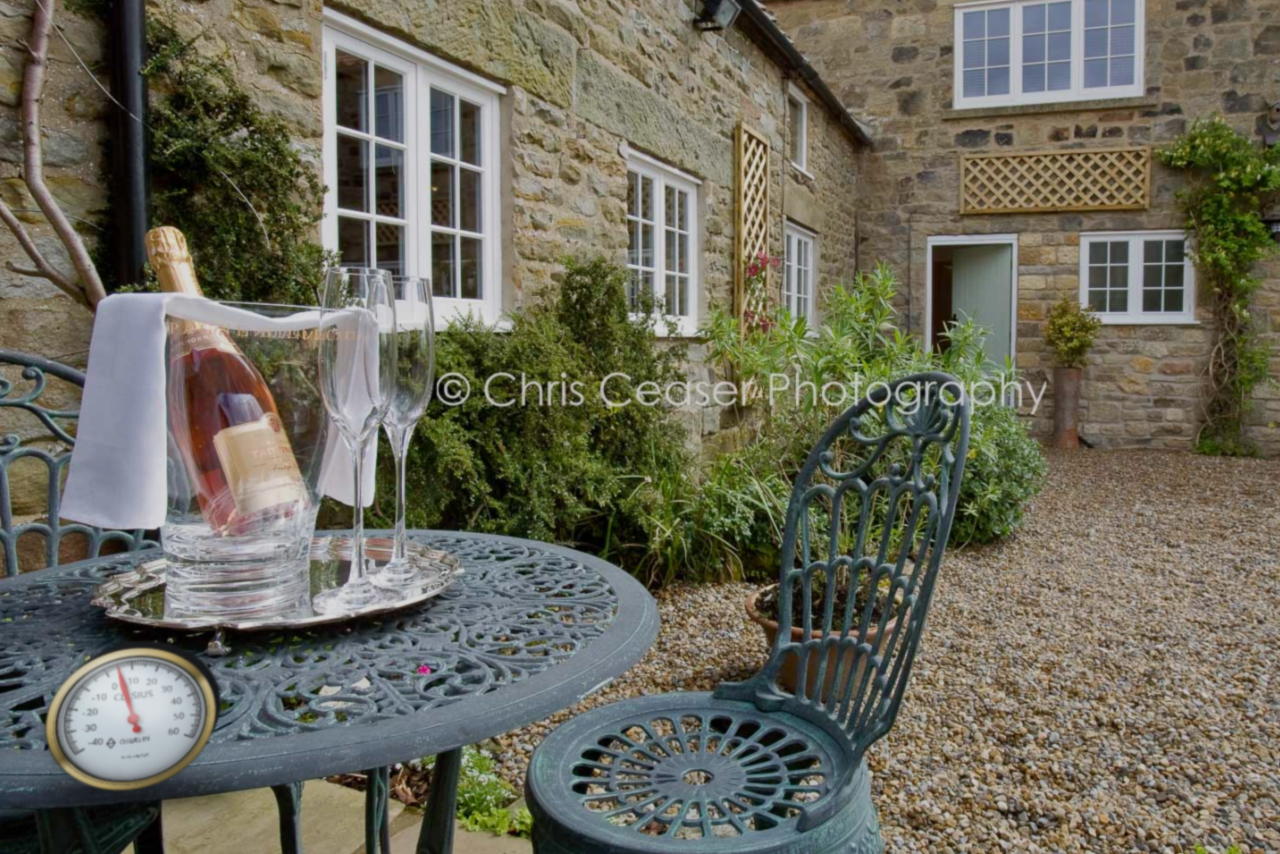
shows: 5 °C
